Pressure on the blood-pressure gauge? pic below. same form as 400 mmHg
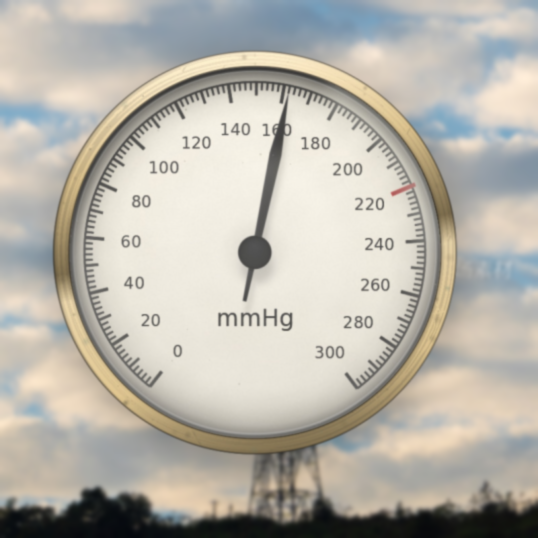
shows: 162 mmHg
